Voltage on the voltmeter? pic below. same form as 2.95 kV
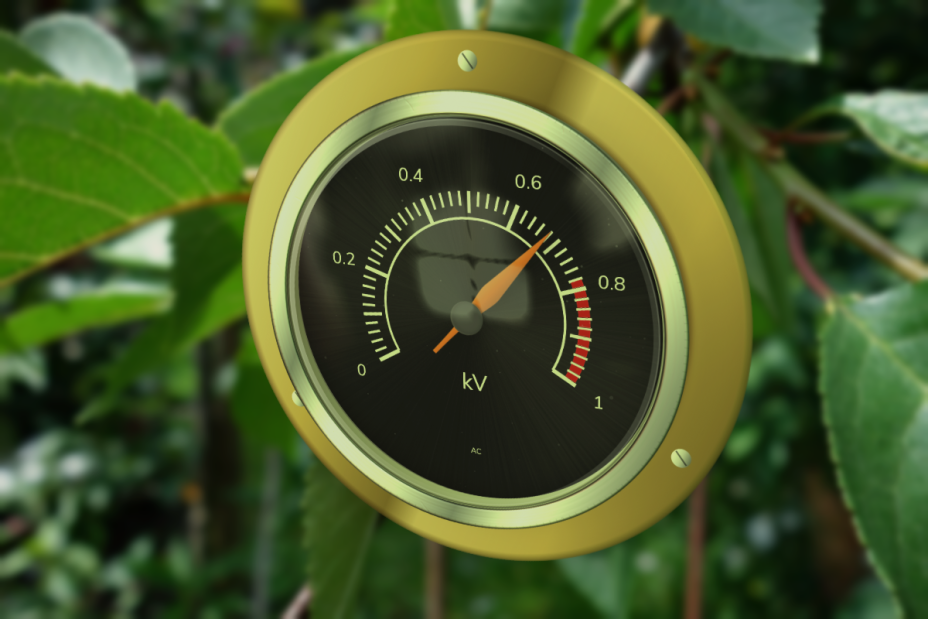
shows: 0.68 kV
